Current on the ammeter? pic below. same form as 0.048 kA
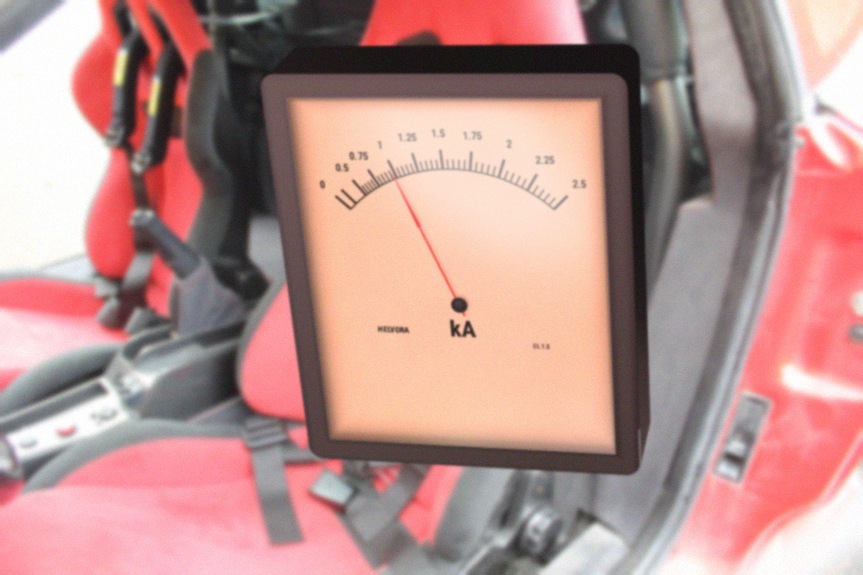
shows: 1 kA
